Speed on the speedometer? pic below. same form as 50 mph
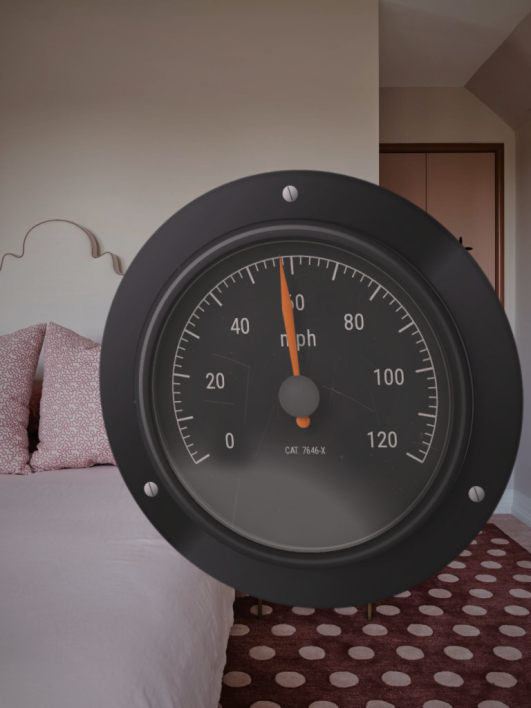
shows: 58 mph
